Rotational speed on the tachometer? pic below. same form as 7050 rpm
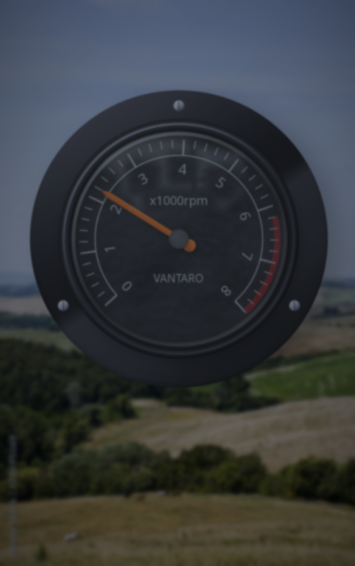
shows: 2200 rpm
